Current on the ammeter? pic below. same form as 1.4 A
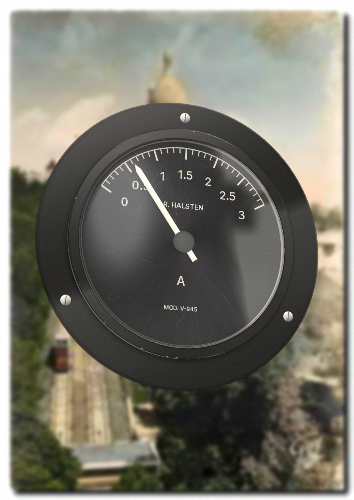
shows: 0.6 A
